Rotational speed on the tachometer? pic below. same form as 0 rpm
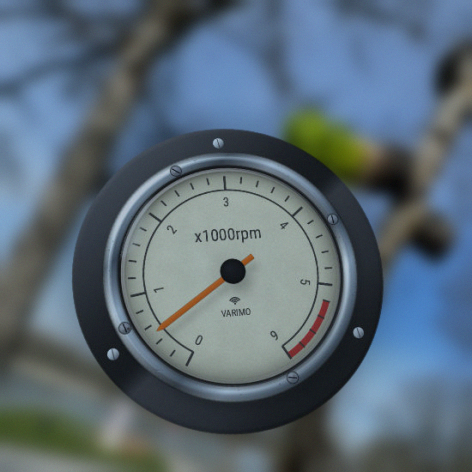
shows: 500 rpm
